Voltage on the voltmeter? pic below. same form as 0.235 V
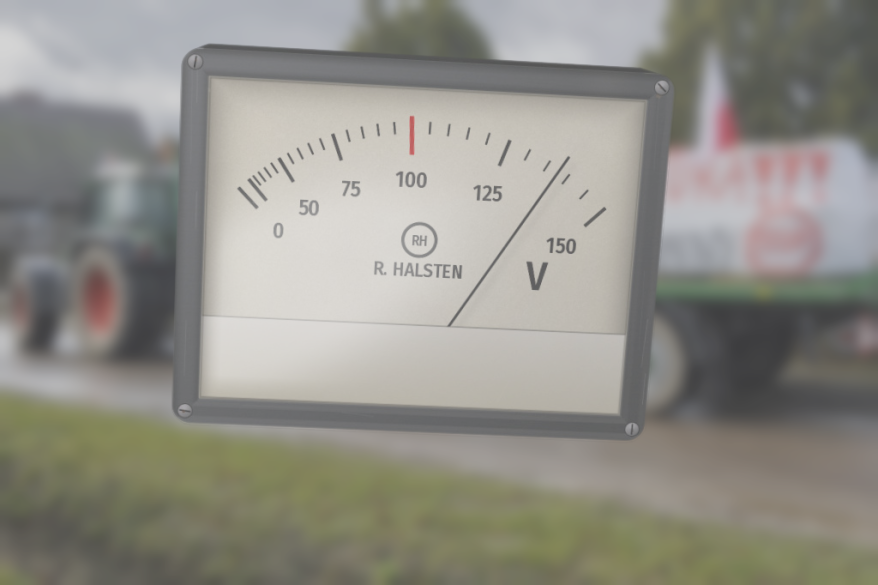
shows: 137.5 V
